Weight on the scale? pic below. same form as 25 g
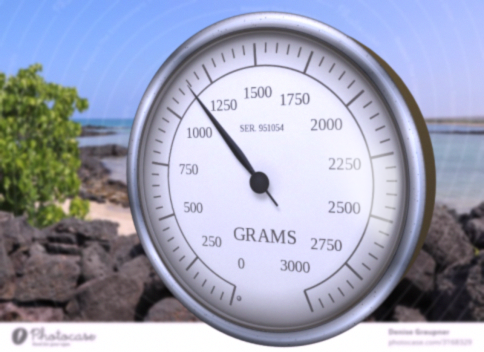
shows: 1150 g
